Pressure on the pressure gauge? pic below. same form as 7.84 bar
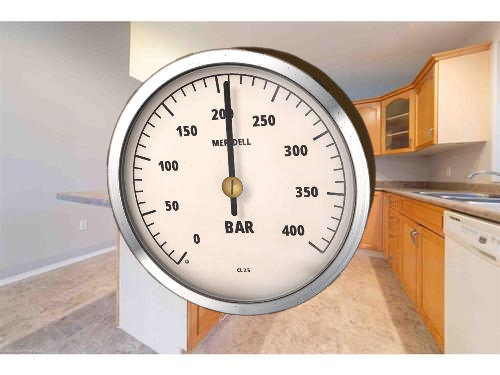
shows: 210 bar
